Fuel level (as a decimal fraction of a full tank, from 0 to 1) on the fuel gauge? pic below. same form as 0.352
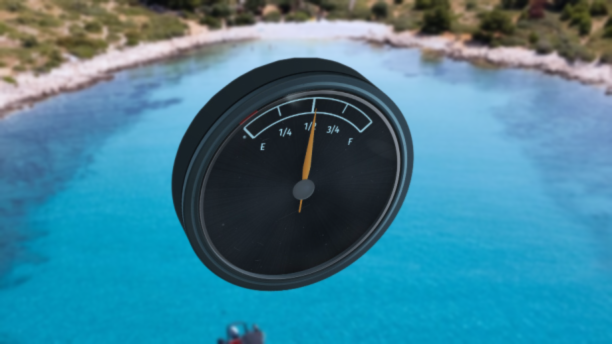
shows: 0.5
